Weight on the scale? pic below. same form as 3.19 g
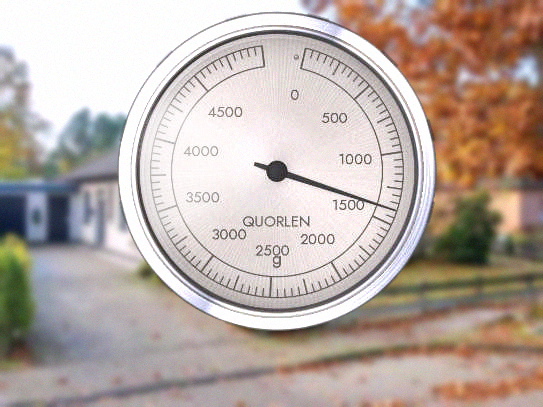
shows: 1400 g
